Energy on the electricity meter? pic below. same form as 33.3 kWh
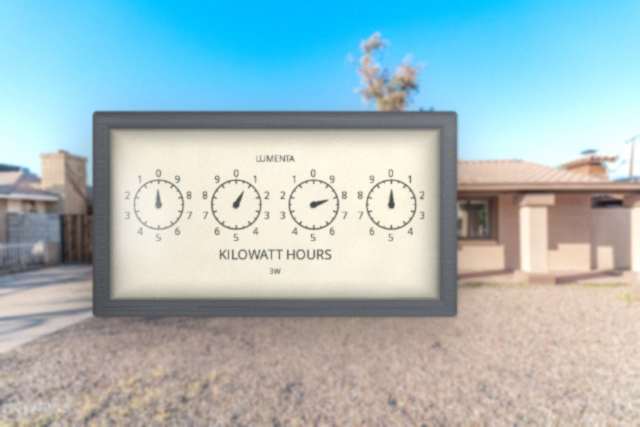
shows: 80 kWh
